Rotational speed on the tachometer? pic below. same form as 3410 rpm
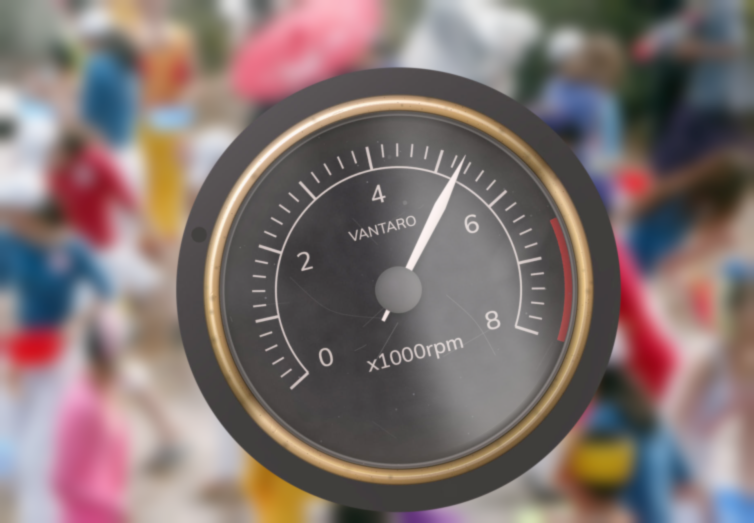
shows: 5300 rpm
